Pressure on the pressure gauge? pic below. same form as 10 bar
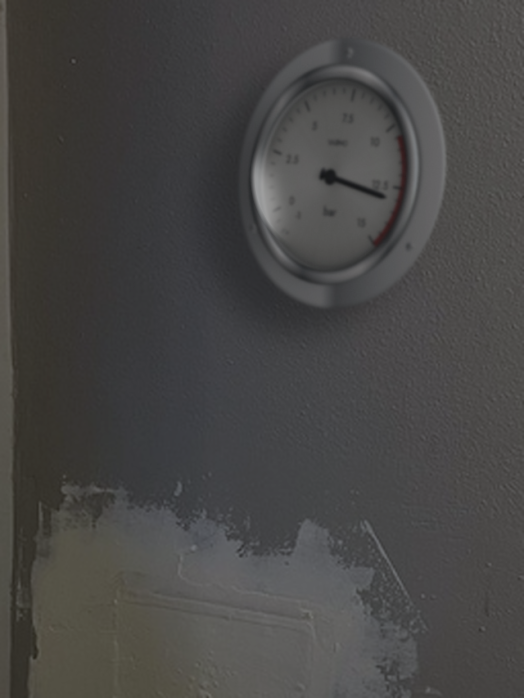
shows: 13 bar
